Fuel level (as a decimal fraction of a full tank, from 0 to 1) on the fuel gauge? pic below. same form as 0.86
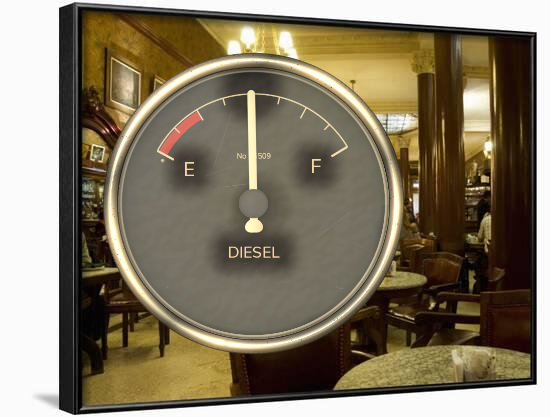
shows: 0.5
